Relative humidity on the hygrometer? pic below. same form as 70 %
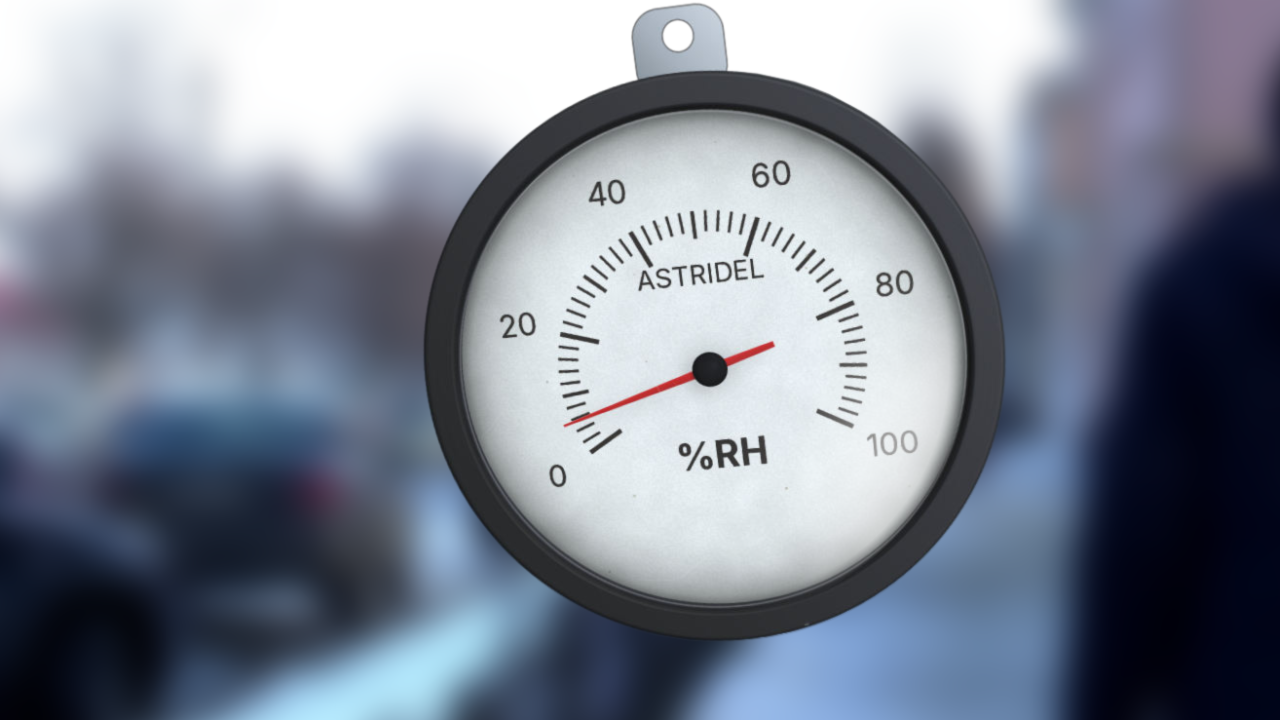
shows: 6 %
